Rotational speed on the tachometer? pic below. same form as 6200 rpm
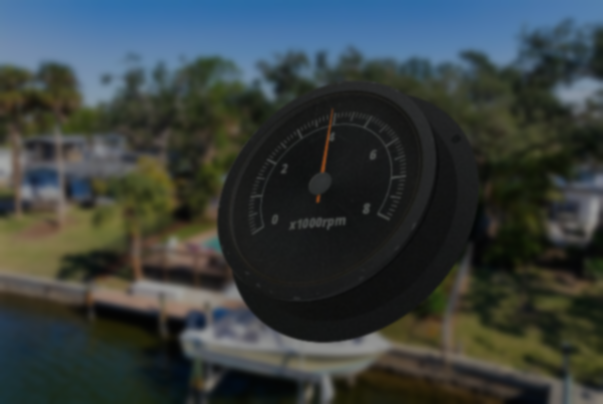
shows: 4000 rpm
